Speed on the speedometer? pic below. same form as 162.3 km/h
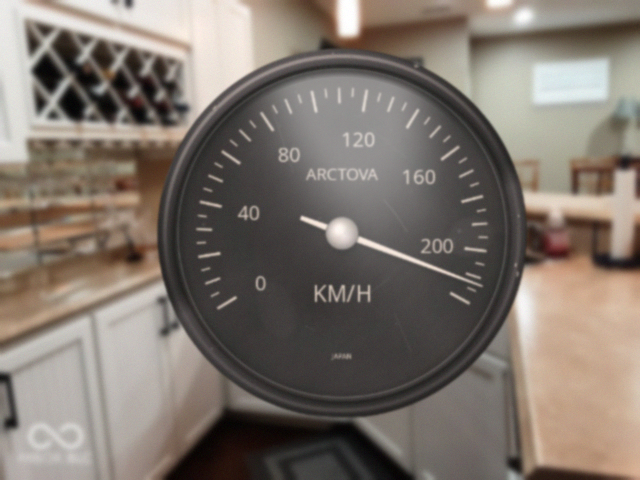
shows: 212.5 km/h
